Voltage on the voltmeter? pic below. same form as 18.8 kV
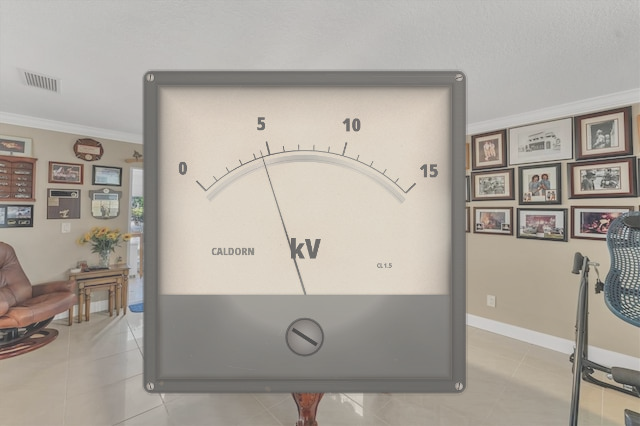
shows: 4.5 kV
